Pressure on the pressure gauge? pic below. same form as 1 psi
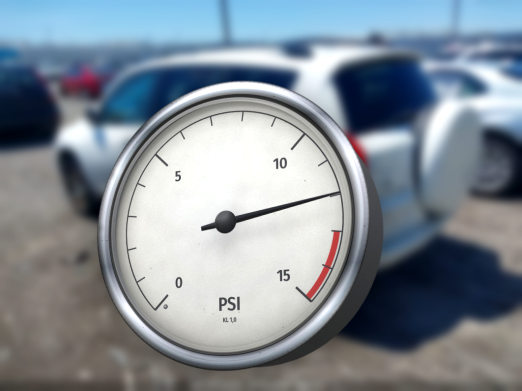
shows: 12 psi
